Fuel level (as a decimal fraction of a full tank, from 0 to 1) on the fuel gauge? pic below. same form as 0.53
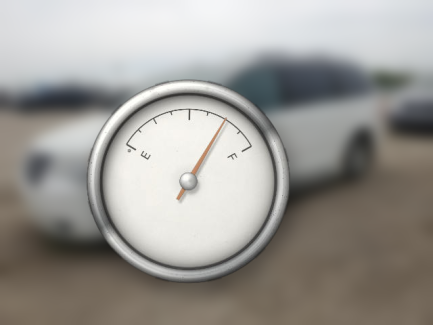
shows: 0.75
